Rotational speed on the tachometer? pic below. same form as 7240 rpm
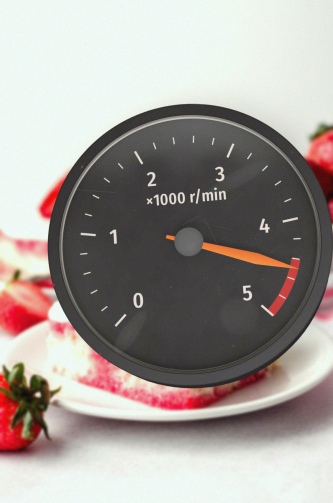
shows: 4500 rpm
